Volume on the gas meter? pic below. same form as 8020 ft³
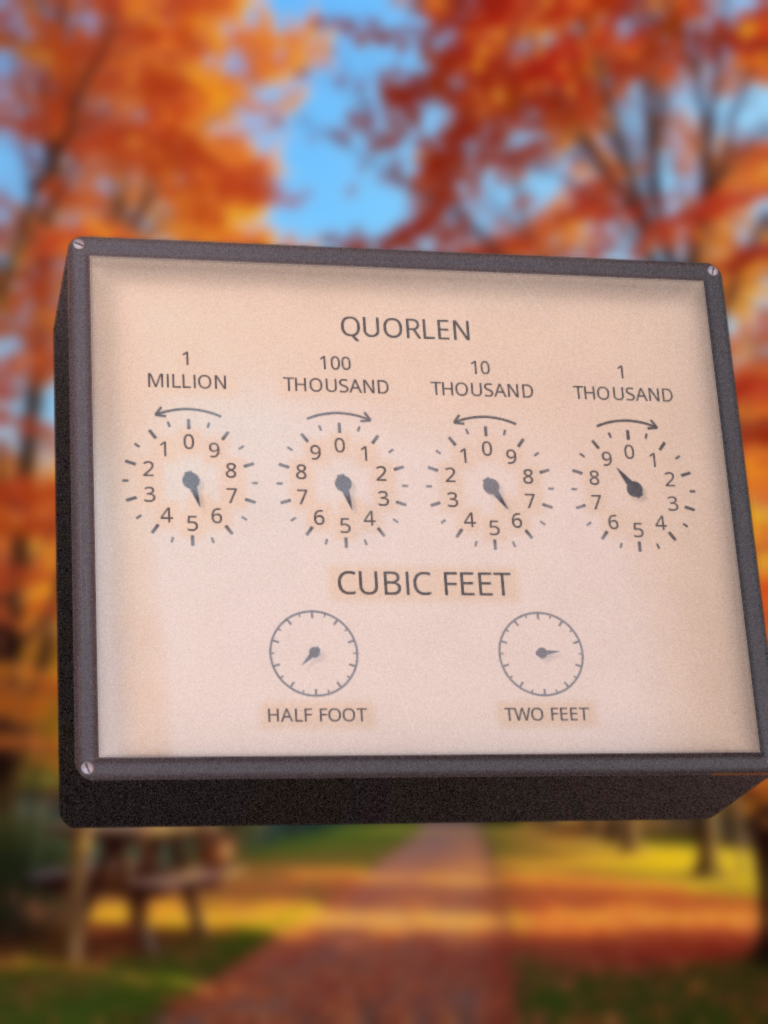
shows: 545900 ft³
